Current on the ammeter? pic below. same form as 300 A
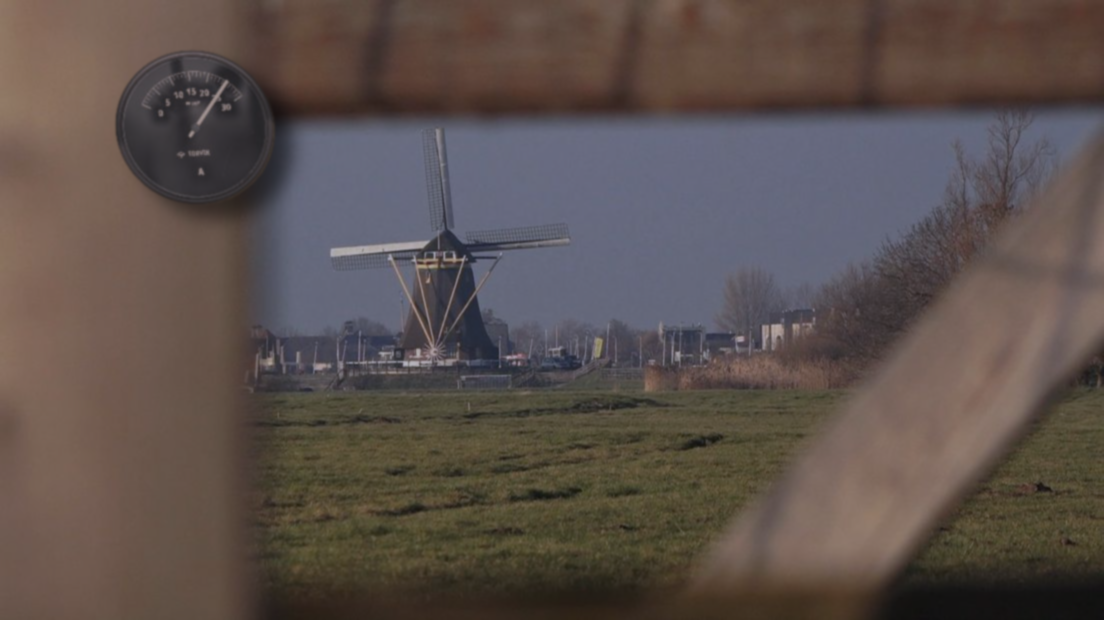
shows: 25 A
